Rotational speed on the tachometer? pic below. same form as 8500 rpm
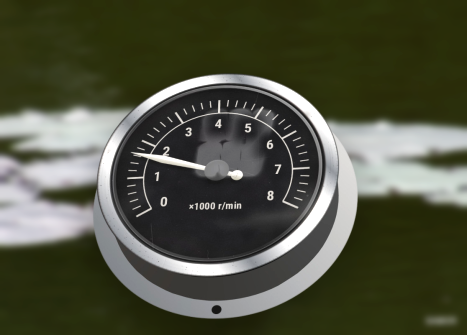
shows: 1600 rpm
